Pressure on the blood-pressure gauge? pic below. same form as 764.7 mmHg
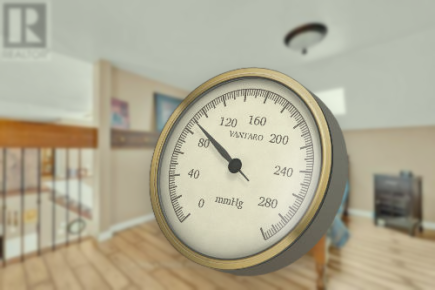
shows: 90 mmHg
